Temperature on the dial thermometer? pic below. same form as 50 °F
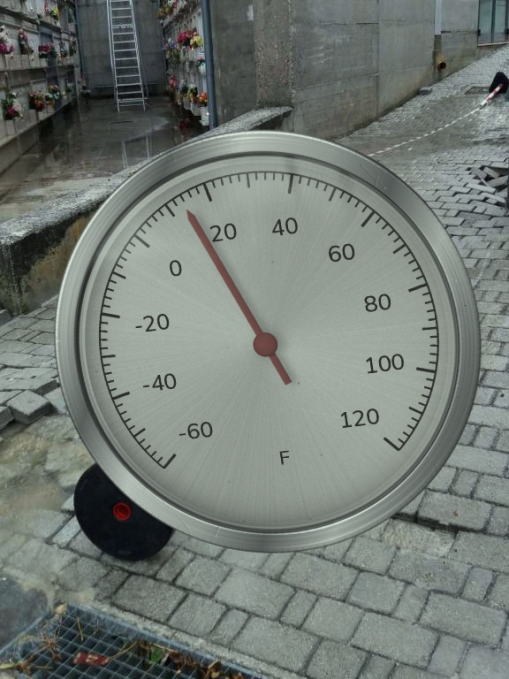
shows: 14 °F
